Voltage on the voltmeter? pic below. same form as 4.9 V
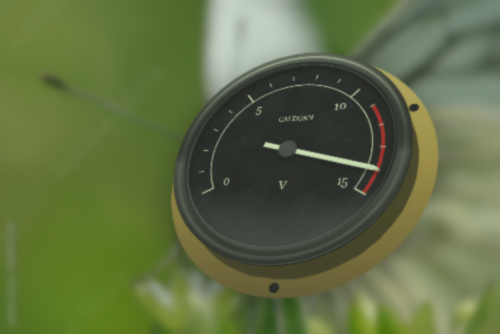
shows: 14 V
